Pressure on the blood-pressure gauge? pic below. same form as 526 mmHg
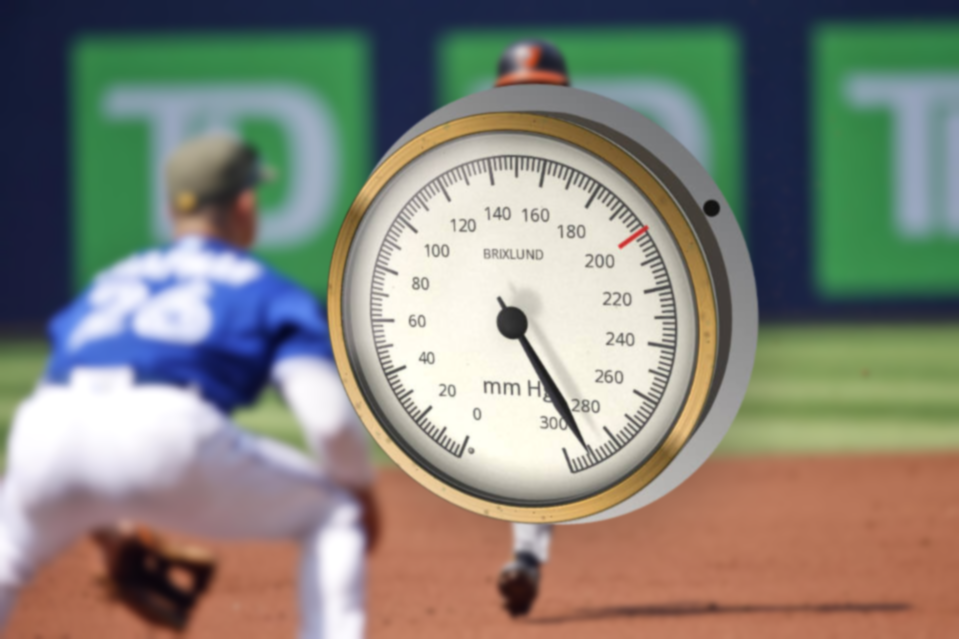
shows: 290 mmHg
